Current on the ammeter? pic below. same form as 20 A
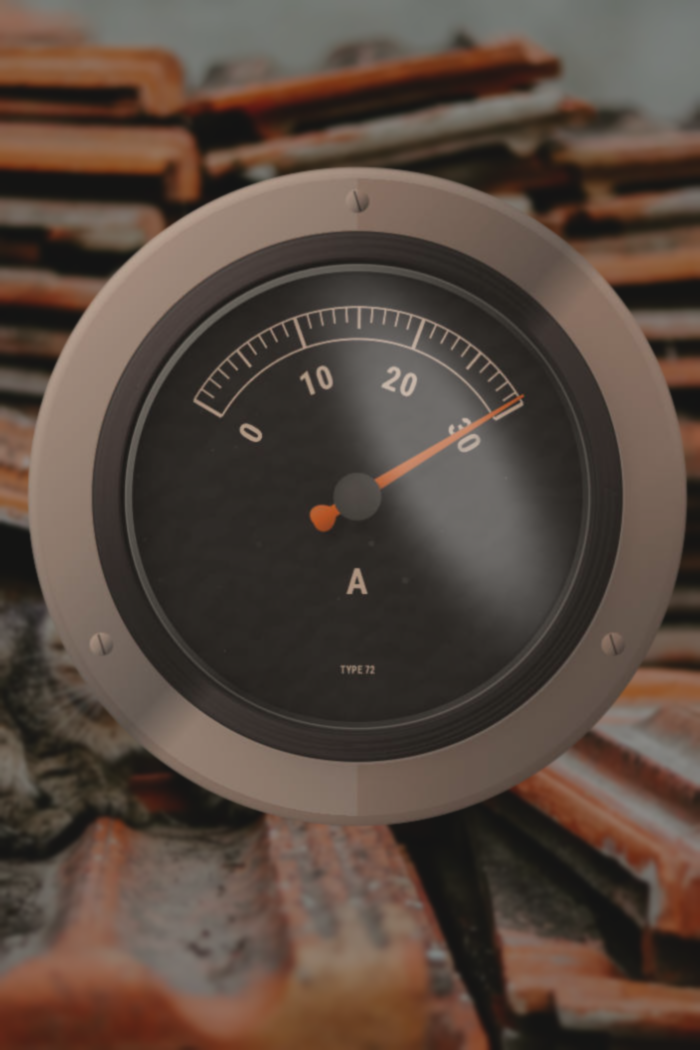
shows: 29.5 A
